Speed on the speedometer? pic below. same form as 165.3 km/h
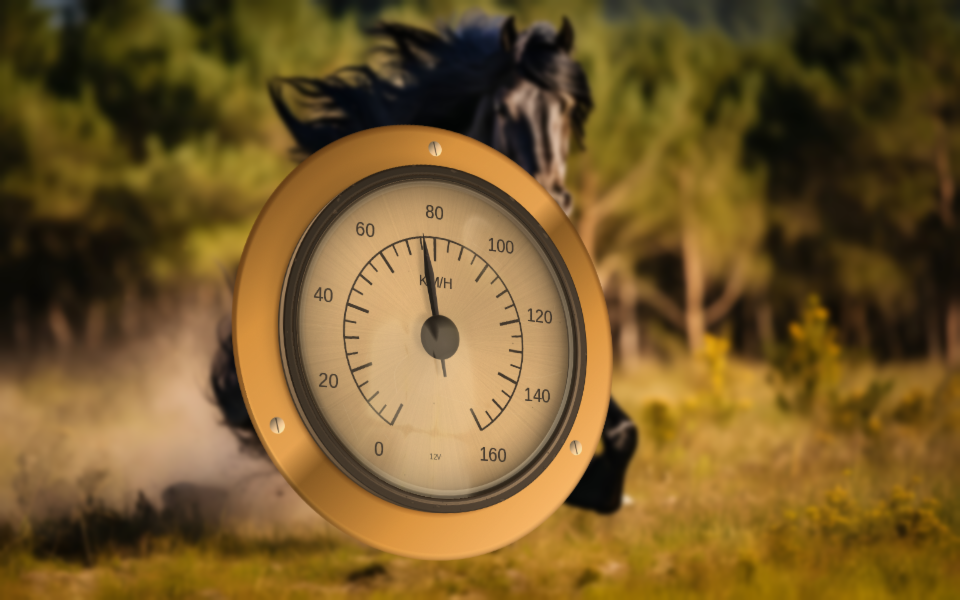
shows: 75 km/h
